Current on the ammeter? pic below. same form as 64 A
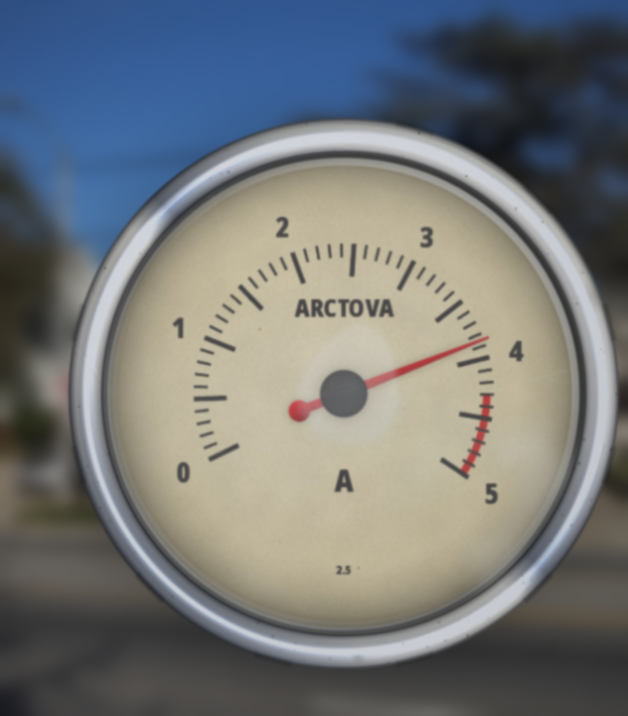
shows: 3.85 A
